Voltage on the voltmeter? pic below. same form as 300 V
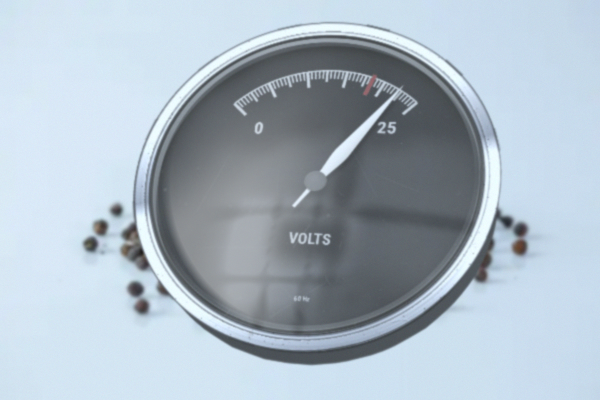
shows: 22.5 V
